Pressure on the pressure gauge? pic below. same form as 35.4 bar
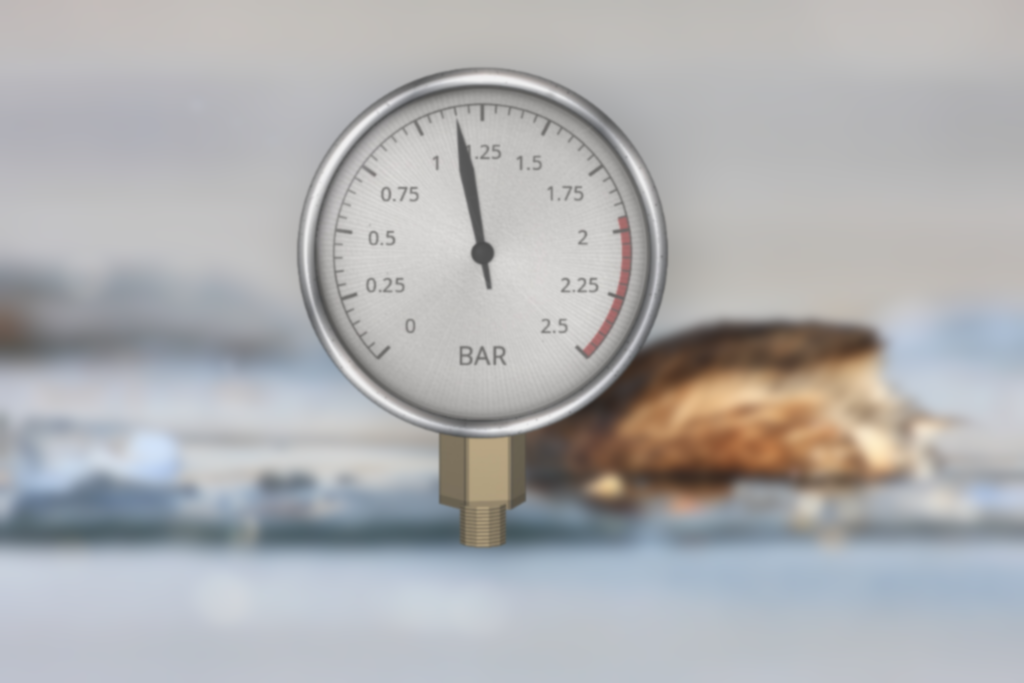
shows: 1.15 bar
